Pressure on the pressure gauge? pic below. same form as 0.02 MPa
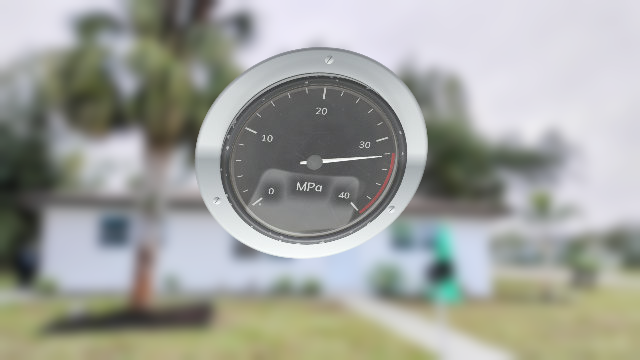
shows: 32 MPa
